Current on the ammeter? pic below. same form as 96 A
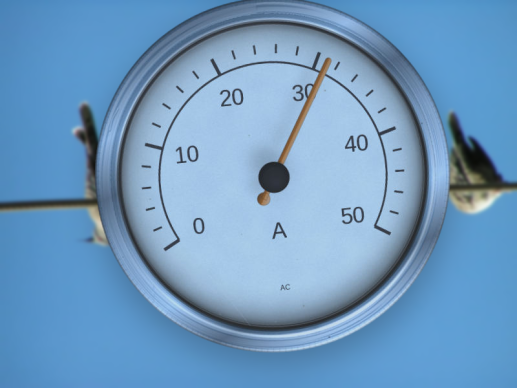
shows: 31 A
